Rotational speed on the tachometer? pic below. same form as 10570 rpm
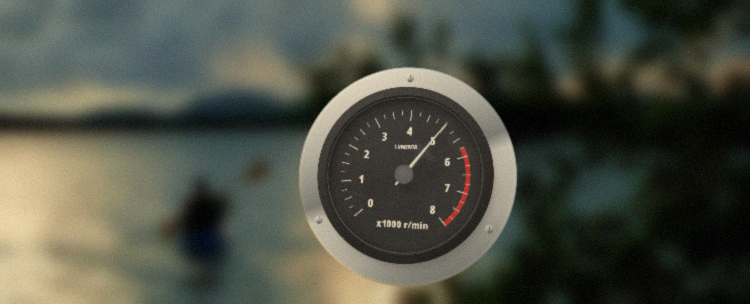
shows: 5000 rpm
